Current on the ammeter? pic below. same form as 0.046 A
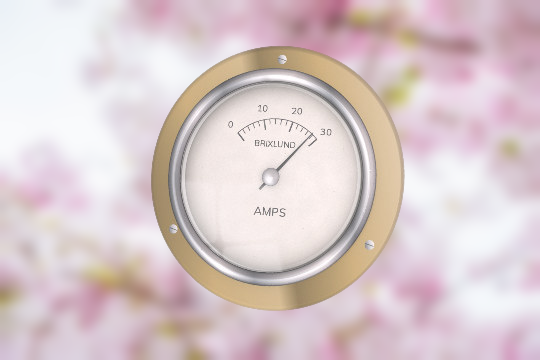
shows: 28 A
